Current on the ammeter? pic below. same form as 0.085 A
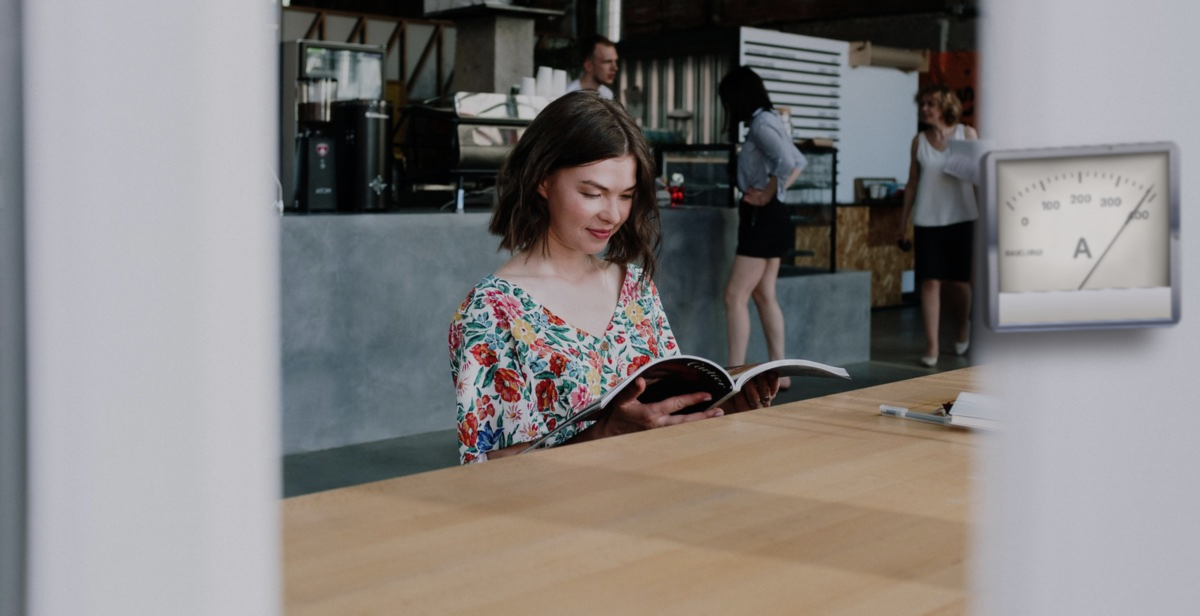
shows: 380 A
